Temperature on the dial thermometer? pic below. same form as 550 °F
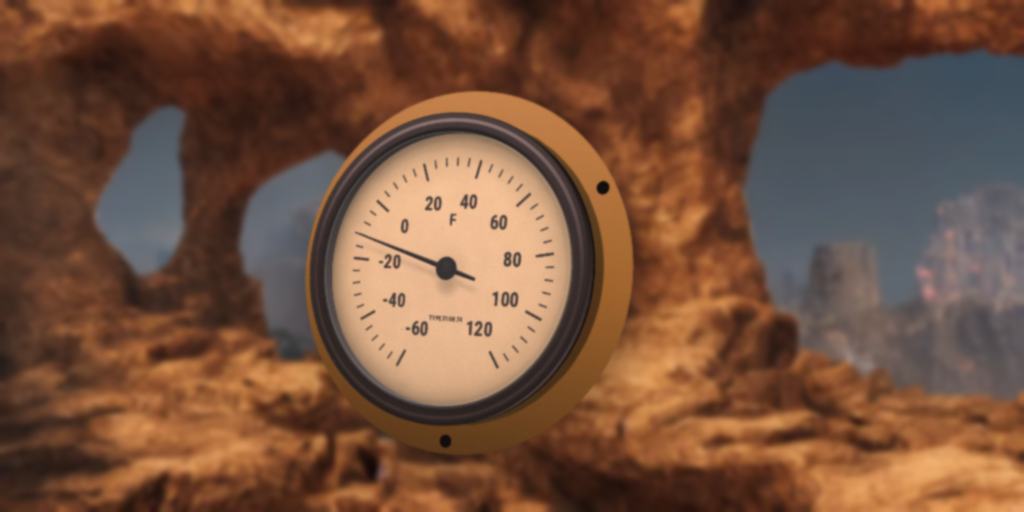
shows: -12 °F
